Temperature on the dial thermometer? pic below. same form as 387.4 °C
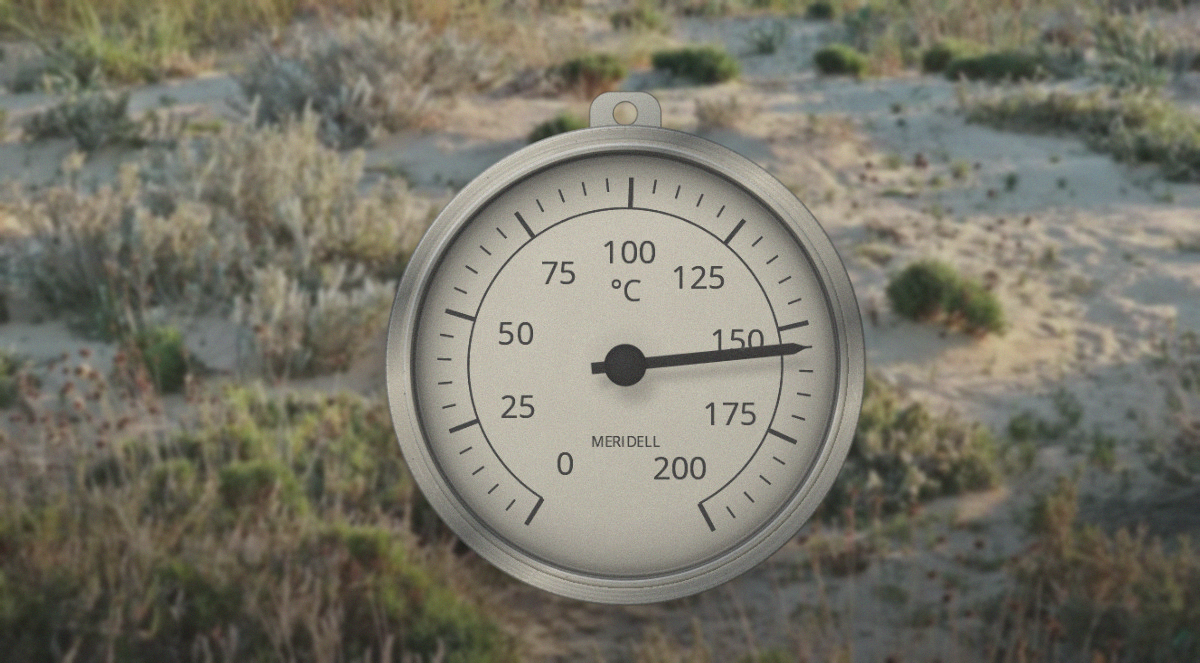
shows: 155 °C
